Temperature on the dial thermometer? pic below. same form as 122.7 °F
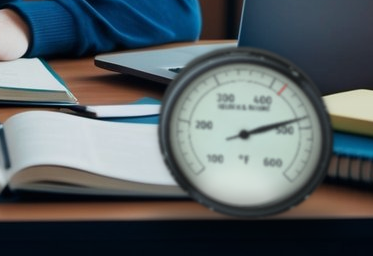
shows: 480 °F
